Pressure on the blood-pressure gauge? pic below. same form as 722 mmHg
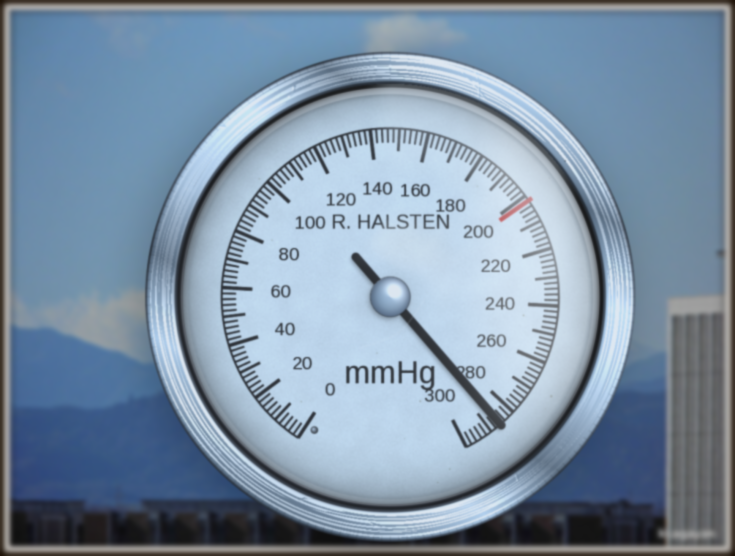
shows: 286 mmHg
